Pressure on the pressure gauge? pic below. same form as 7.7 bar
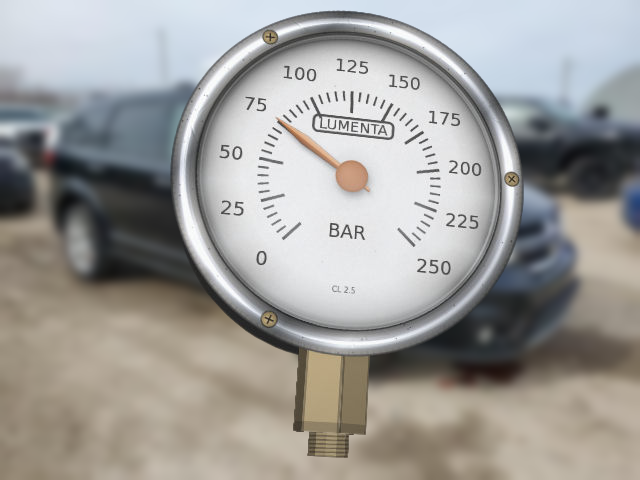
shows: 75 bar
